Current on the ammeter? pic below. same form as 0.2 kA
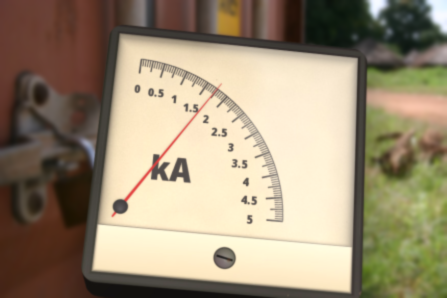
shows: 1.75 kA
